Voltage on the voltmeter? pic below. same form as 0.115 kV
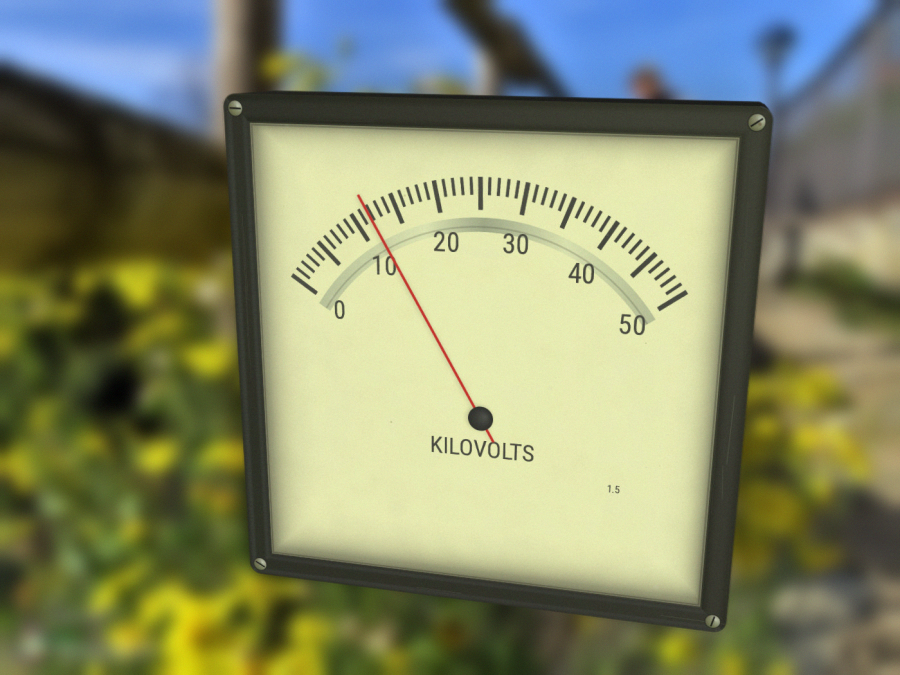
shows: 12 kV
